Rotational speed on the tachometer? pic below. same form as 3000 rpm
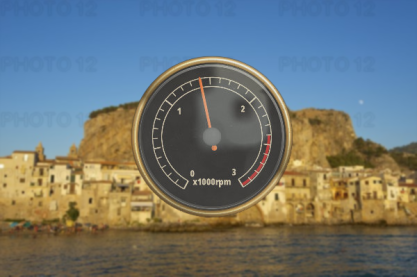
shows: 1400 rpm
